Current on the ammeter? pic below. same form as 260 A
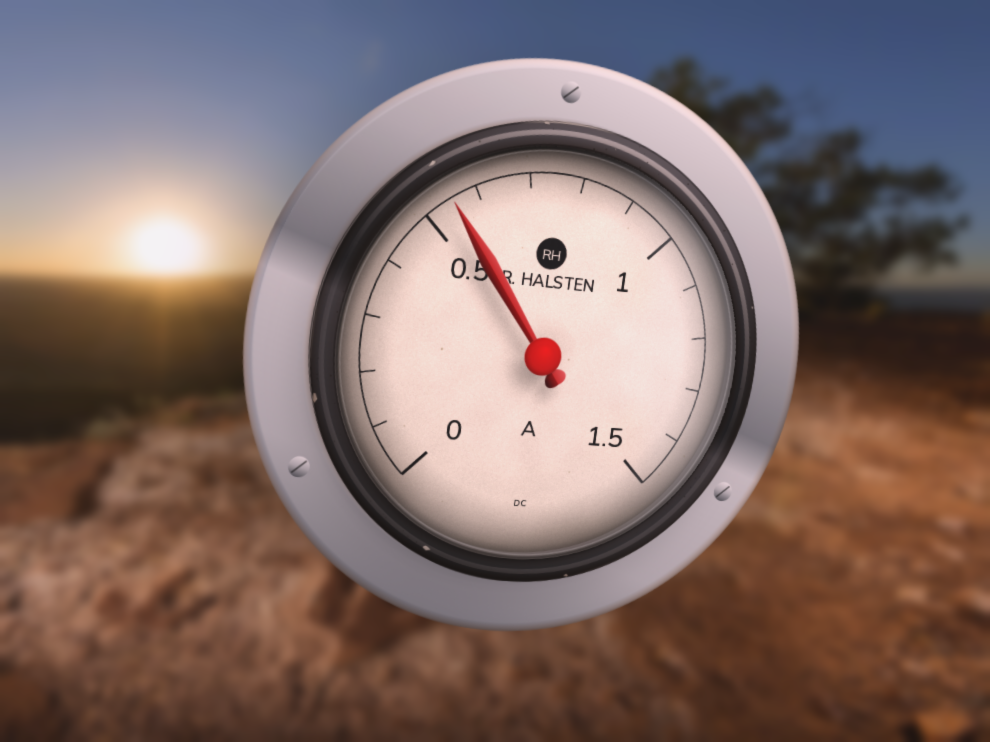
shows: 0.55 A
